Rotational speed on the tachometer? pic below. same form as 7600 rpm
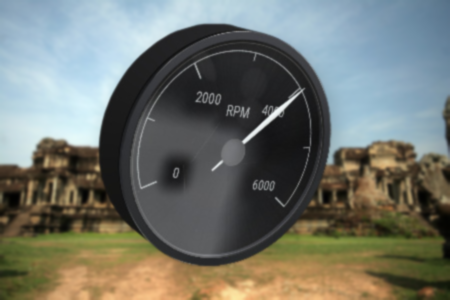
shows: 4000 rpm
